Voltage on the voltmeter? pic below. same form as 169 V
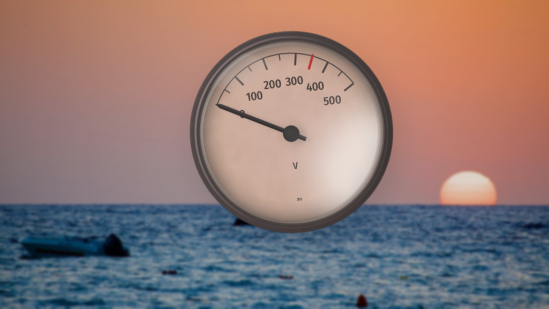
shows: 0 V
